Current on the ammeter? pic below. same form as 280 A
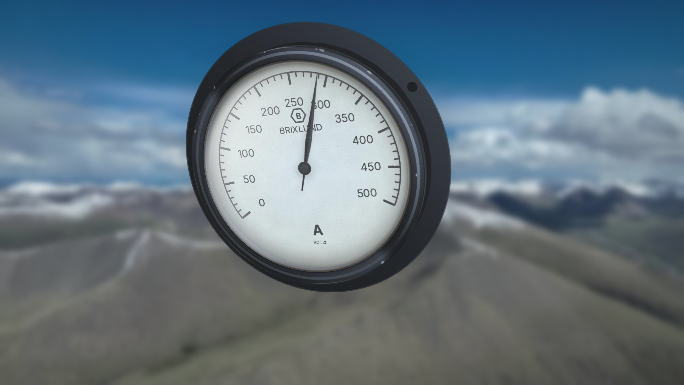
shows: 290 A
